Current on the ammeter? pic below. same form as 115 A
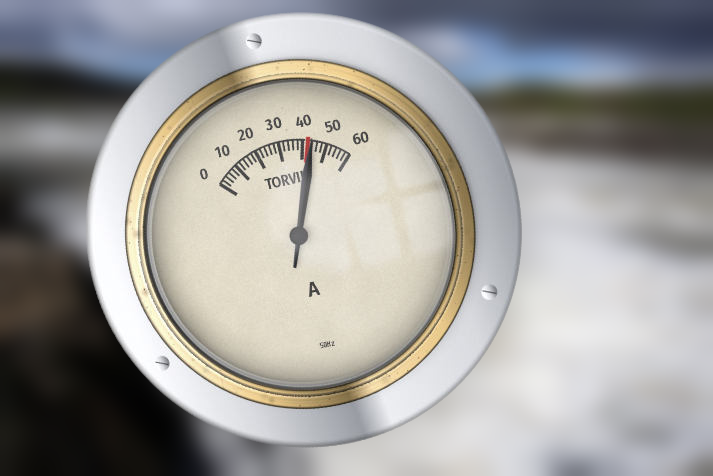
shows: 44 A
